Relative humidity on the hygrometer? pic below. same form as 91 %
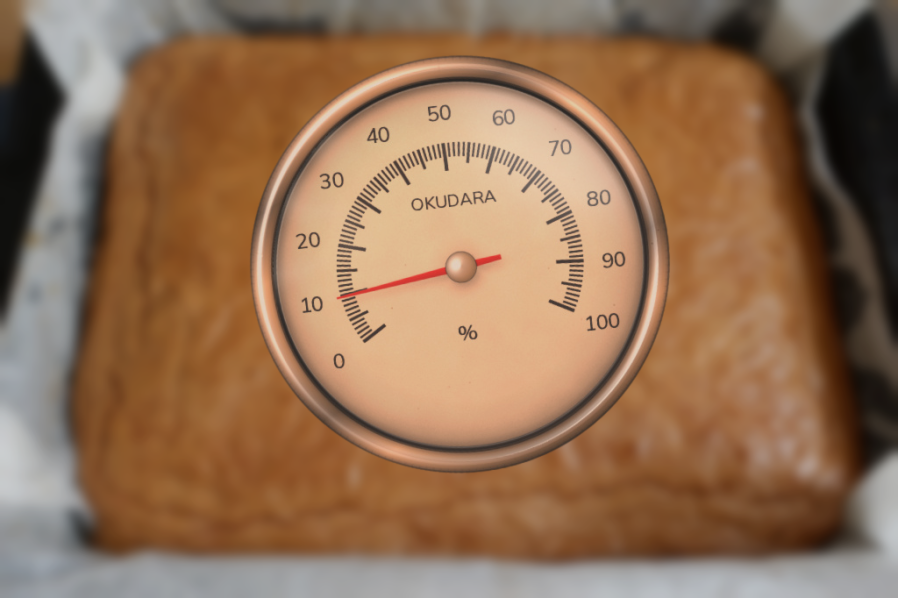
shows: 10 %
